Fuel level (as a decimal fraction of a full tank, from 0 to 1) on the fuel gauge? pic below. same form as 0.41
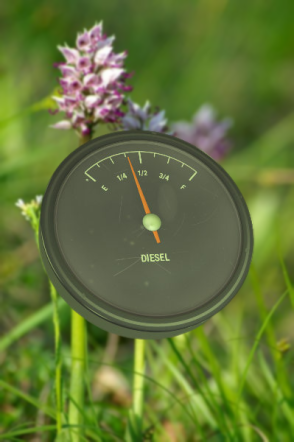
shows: 0.375
